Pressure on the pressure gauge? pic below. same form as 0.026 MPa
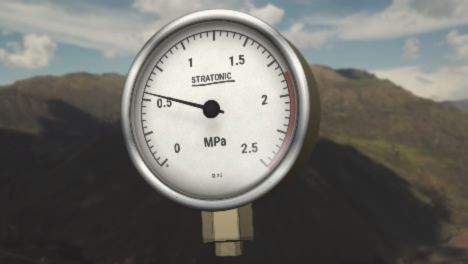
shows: 0.55 MPa
